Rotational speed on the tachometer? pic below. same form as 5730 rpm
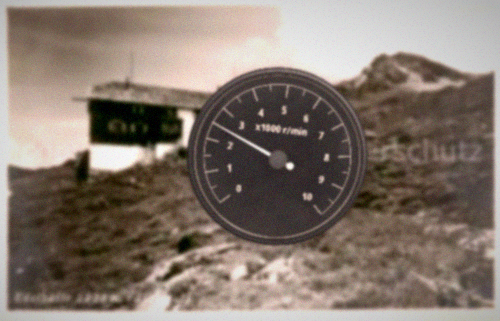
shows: 2500 rpm
